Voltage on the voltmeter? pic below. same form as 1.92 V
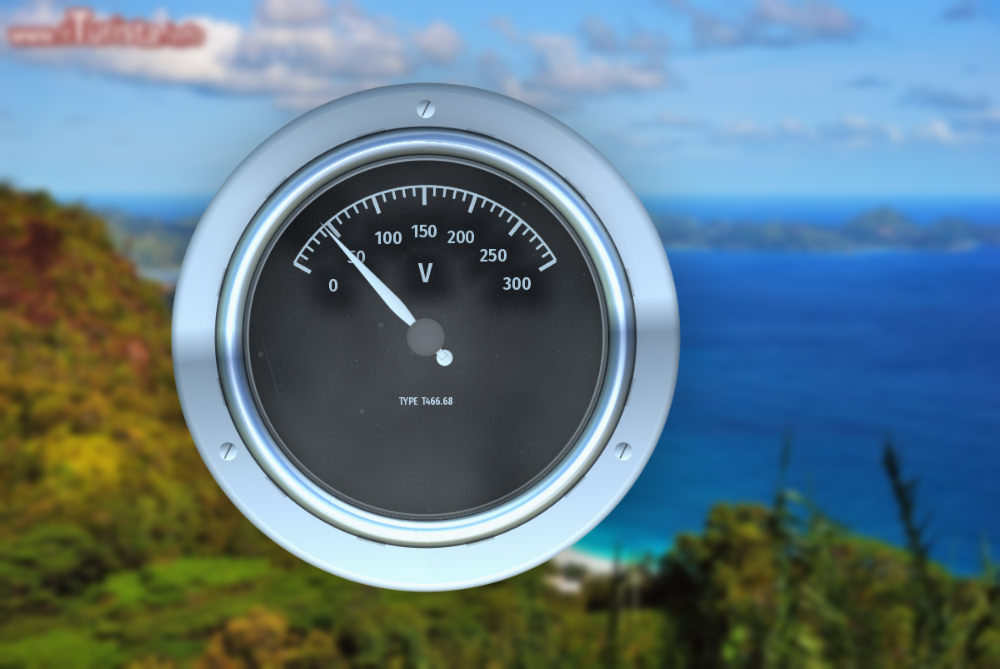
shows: 45 V
